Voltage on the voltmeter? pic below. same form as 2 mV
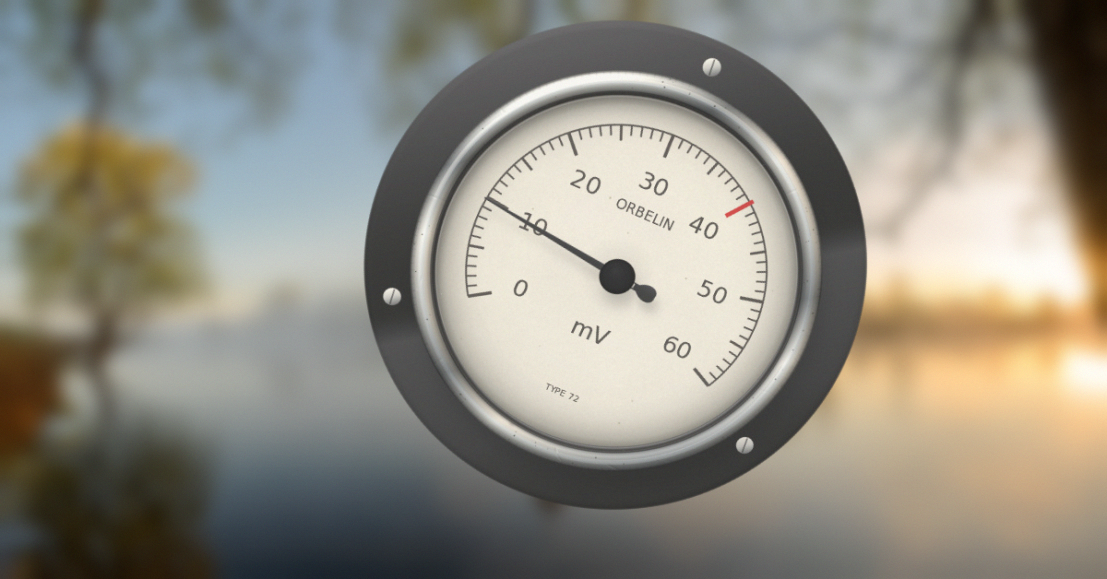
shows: 10 mV
